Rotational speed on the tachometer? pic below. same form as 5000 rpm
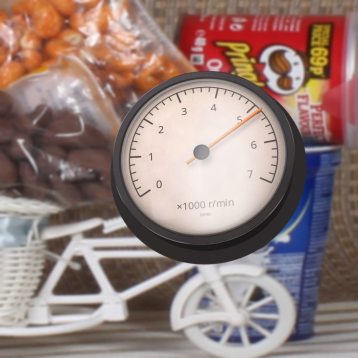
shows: 5200 rpm
